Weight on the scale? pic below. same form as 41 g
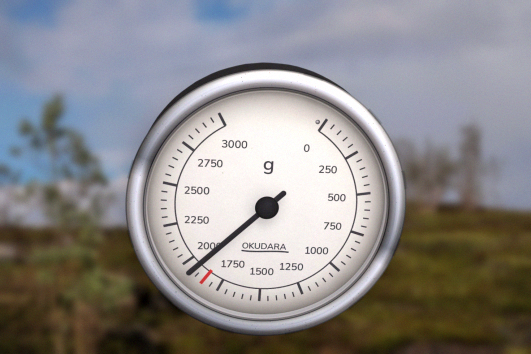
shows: 1950 g
